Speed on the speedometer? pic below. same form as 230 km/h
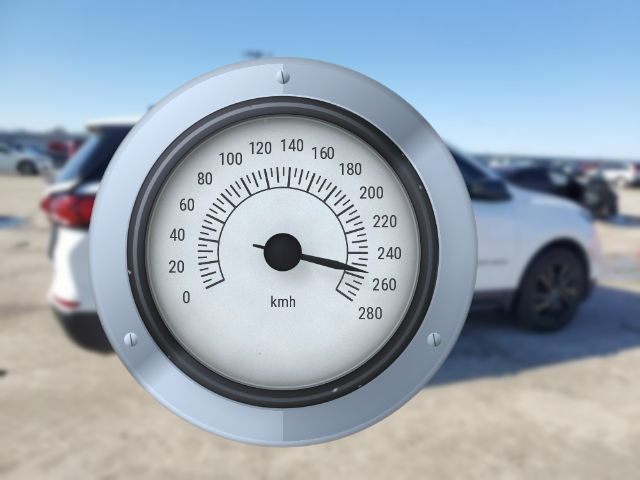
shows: 255 km/h
